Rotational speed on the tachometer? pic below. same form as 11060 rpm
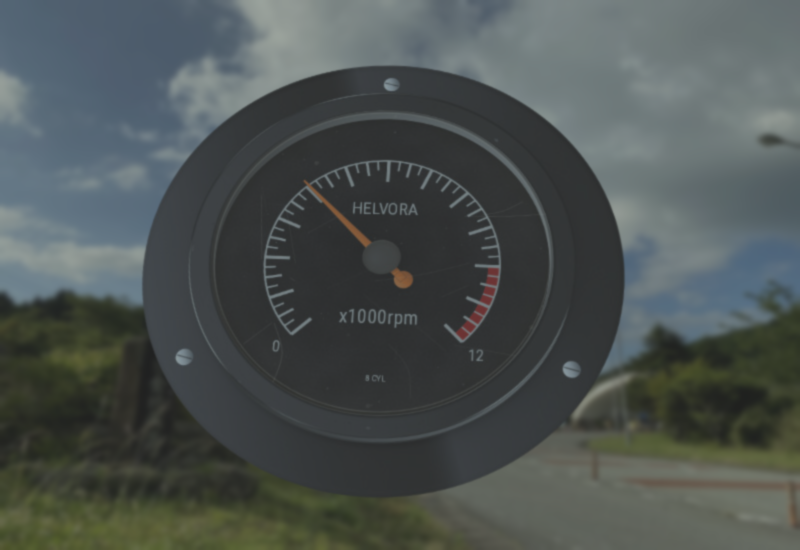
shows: 4000 rpm
